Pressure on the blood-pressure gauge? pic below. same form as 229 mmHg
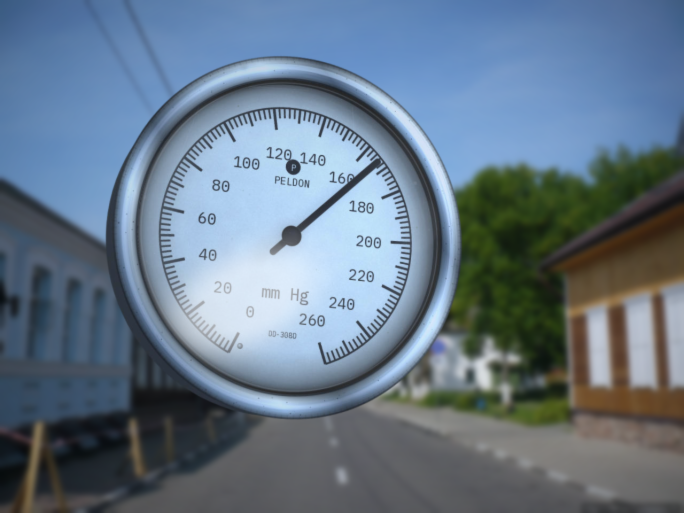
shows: 166 mmHg
